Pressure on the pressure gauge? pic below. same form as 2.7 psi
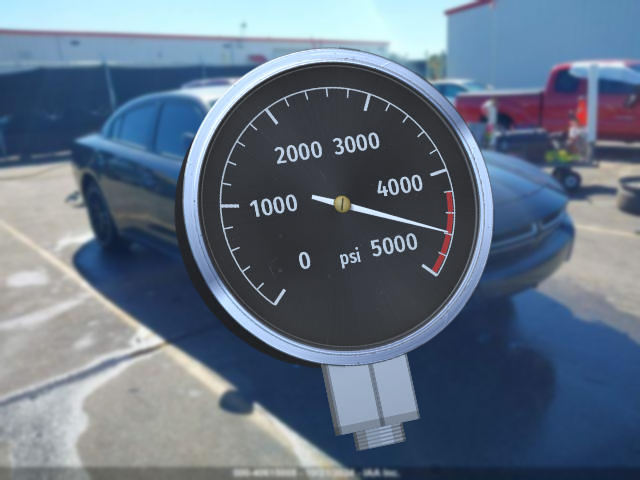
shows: 4600 psi
